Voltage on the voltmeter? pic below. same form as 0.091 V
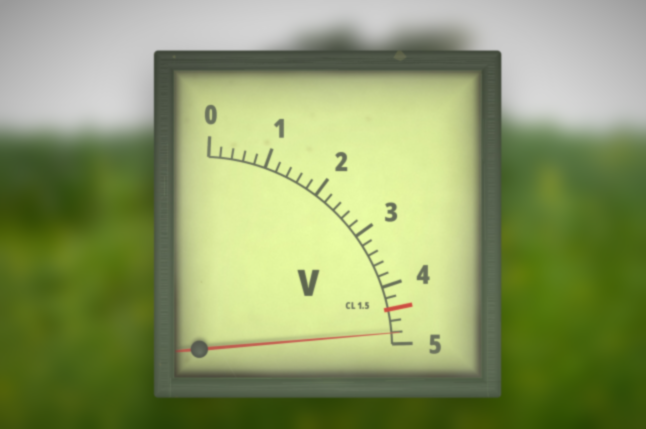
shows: 4.8 V
